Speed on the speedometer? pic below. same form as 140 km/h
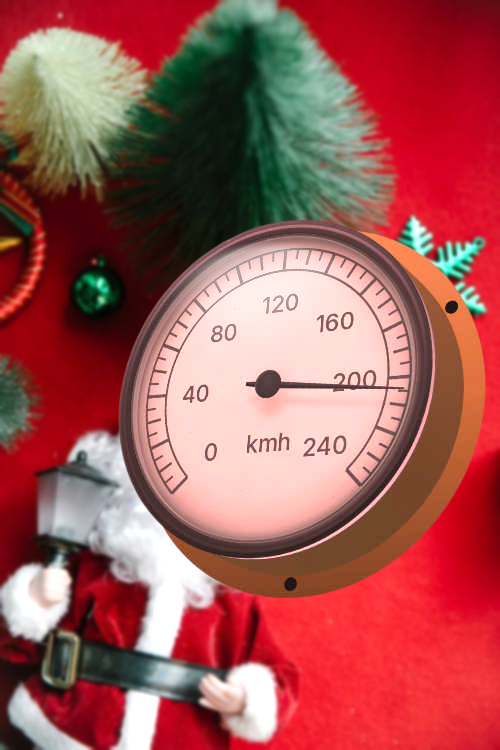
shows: 205 km/h
